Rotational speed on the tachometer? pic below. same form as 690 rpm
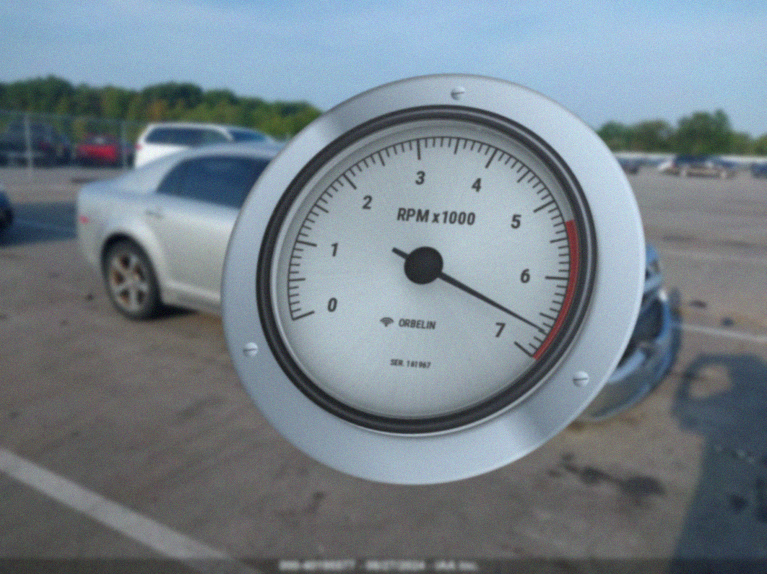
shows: 6700 rpm
